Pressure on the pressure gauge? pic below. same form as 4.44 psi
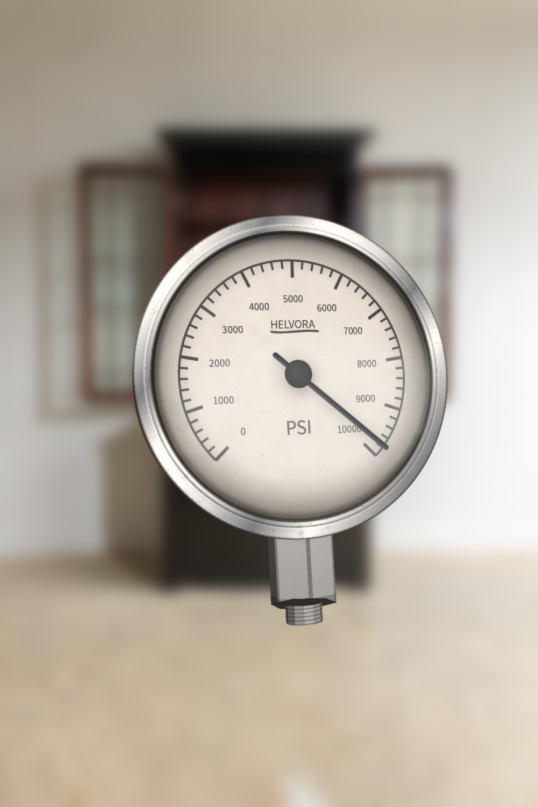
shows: 9800 psi
